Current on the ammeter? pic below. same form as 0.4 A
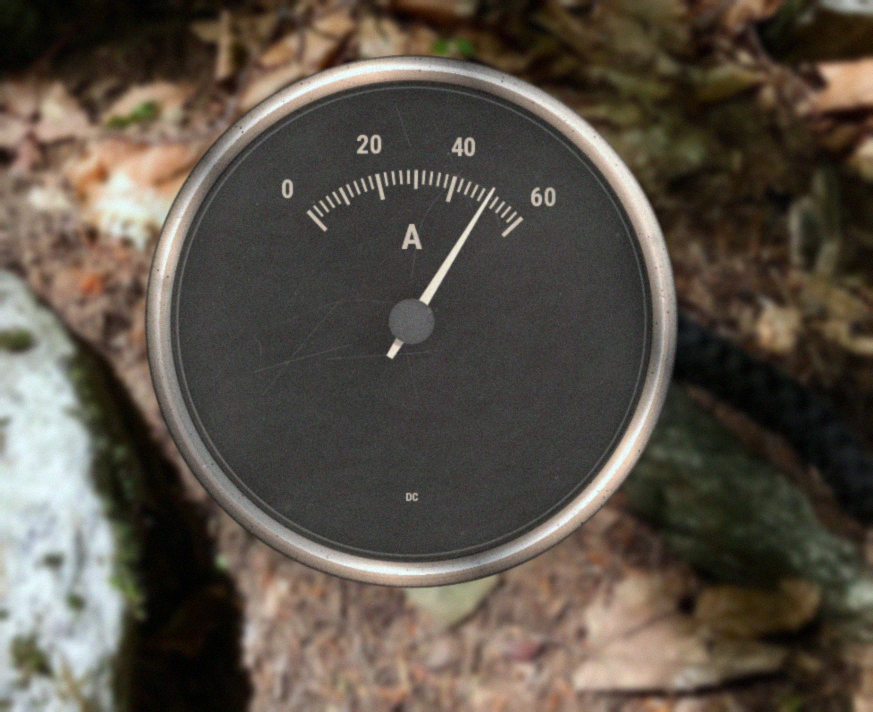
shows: 50 A
